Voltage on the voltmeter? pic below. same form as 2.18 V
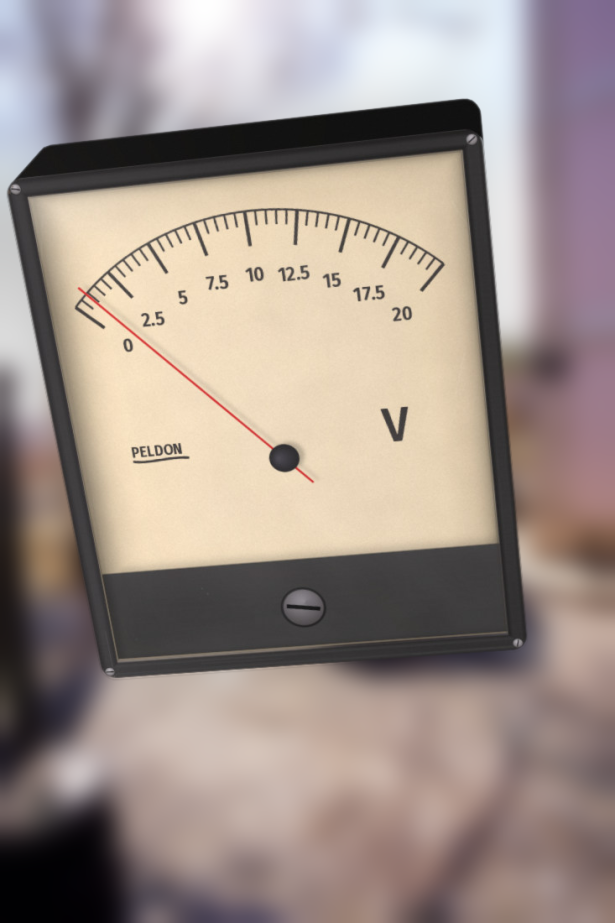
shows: 1 V
